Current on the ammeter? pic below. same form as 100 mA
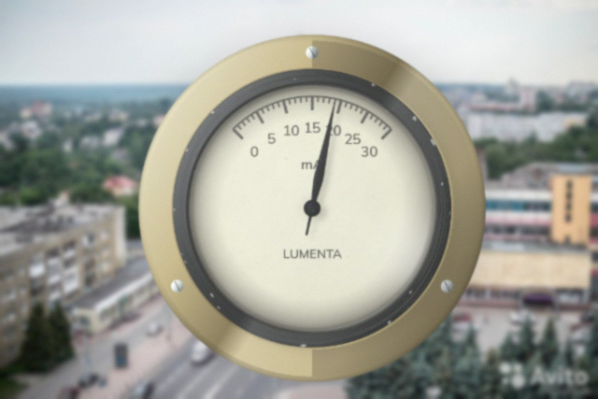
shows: 19 mA
